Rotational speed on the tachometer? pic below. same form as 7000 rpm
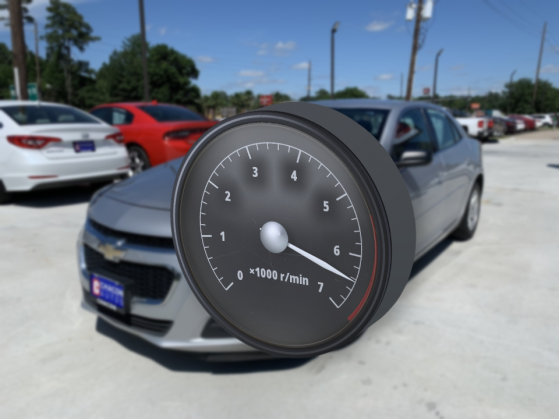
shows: 6400 rpm
